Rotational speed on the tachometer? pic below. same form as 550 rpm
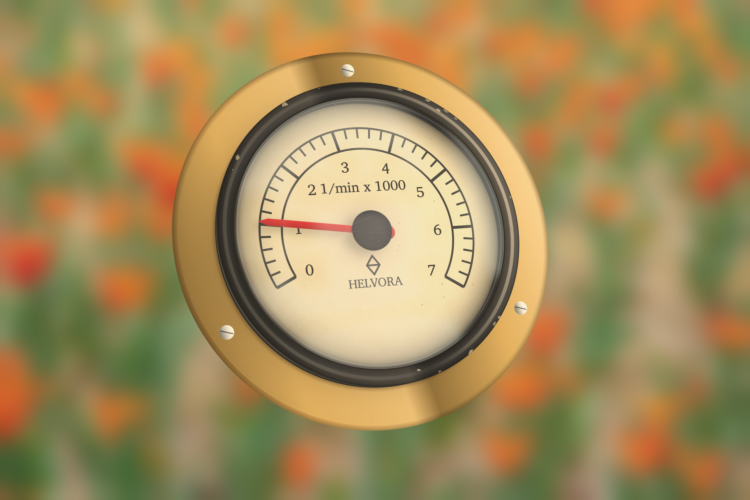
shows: 1000 rpm
